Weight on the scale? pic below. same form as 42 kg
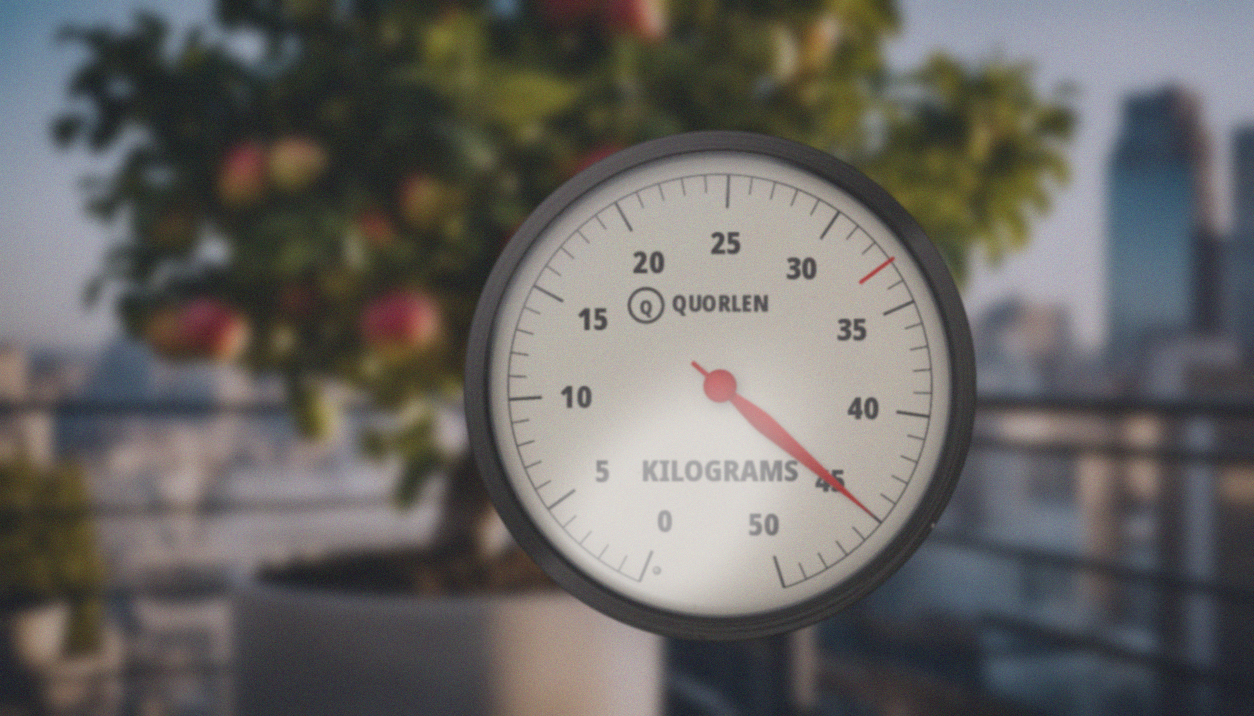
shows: 45 kg
